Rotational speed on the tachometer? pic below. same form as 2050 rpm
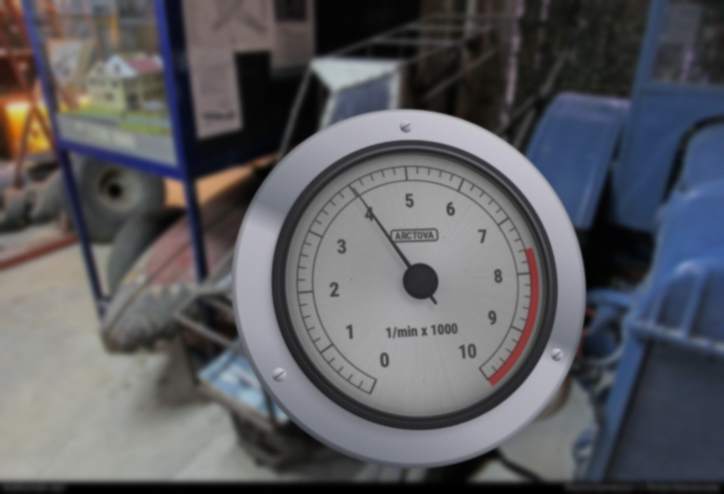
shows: 4000 rpm
